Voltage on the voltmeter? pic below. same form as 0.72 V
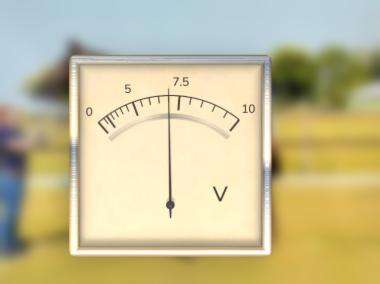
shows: 7 V
